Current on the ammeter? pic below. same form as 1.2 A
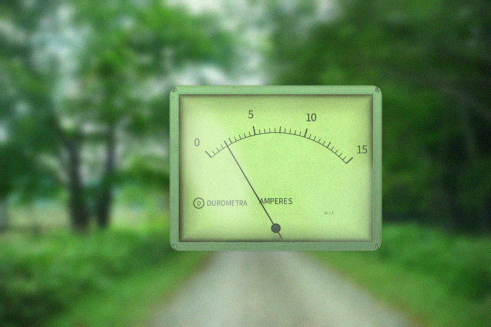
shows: 2 A
